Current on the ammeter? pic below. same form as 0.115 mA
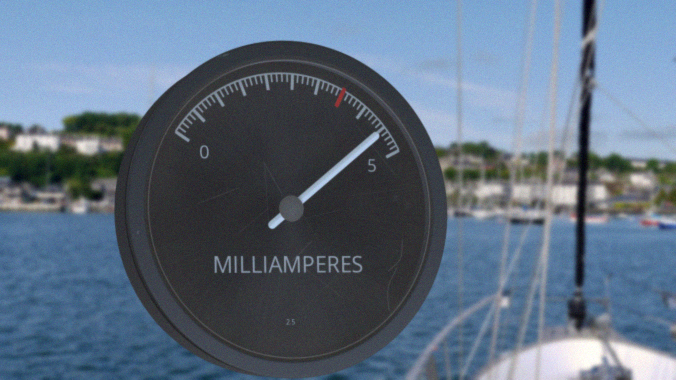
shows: 4.5 mA
